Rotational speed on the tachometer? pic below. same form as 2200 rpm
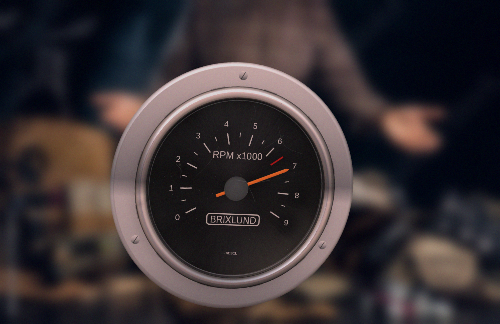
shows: 7000 rpm
